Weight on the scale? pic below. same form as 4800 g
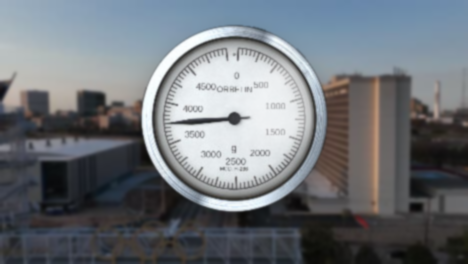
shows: 3750 g
